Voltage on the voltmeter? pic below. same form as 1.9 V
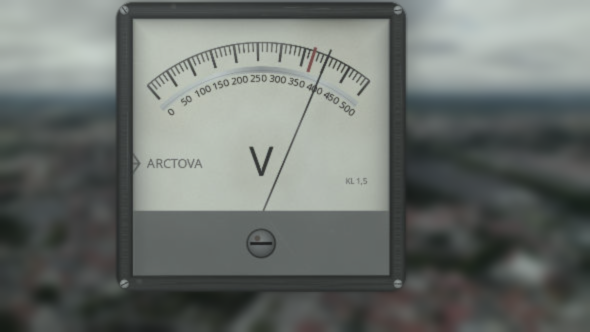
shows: 400 V
